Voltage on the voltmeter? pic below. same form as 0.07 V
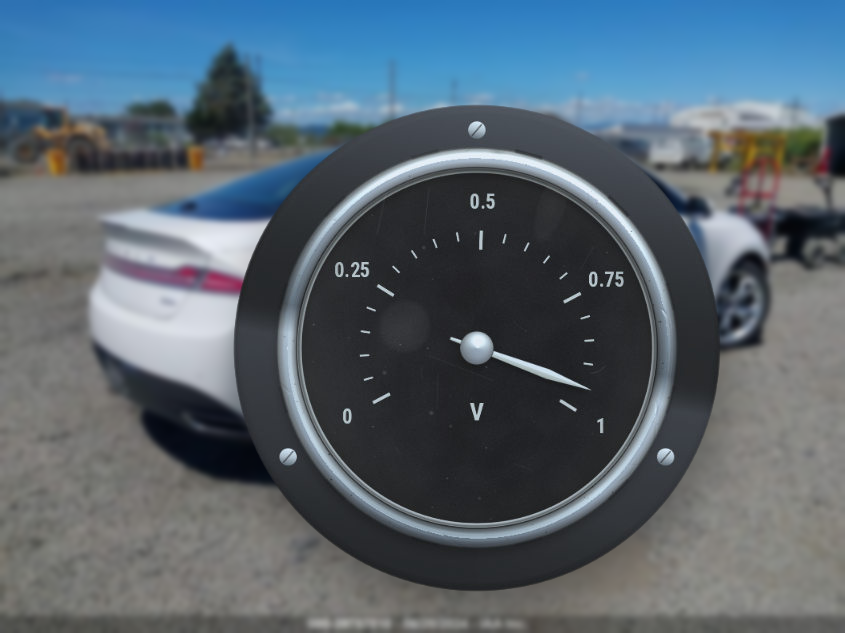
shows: 0.95 V
